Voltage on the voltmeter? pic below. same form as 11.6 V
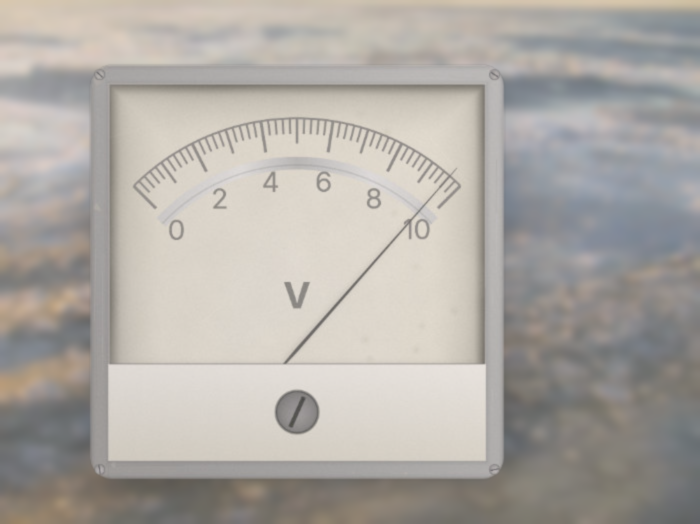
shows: 9.6 V
